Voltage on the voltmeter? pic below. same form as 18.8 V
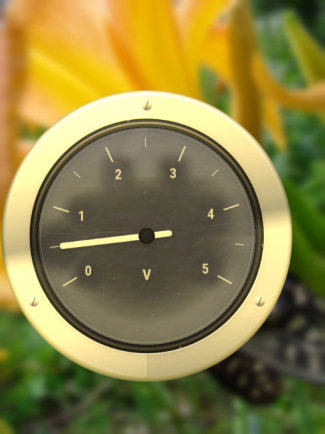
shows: 0.5 V
